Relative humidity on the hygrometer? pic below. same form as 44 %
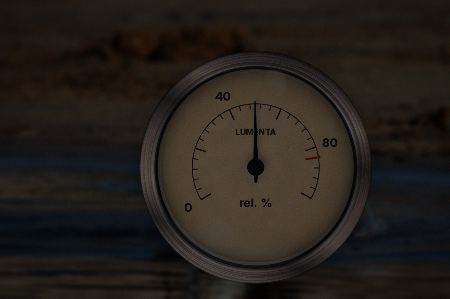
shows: 50 %
